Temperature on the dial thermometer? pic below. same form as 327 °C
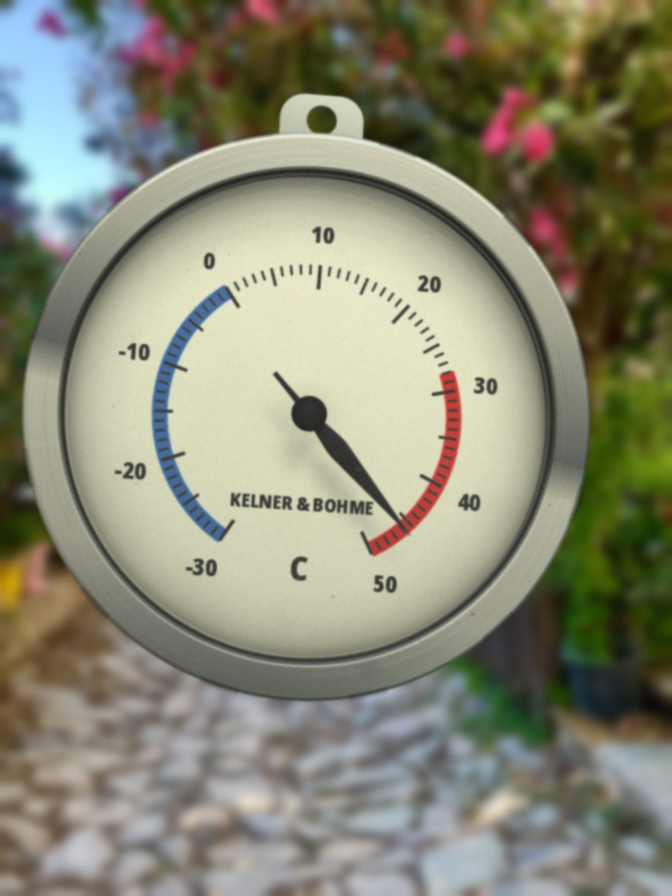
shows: 46 °C
